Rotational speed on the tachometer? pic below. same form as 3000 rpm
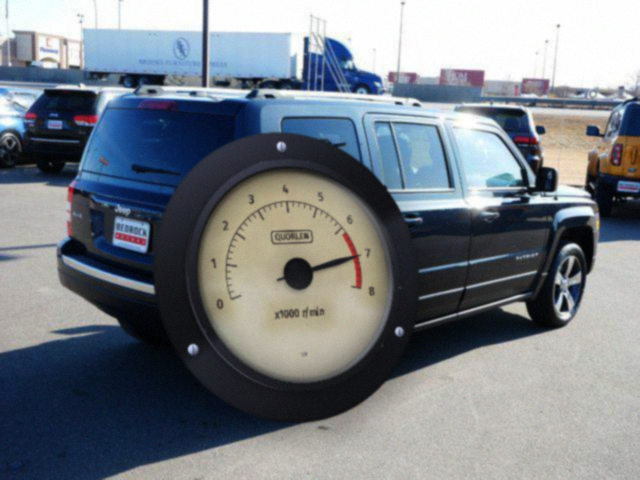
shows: 7000 rpm
